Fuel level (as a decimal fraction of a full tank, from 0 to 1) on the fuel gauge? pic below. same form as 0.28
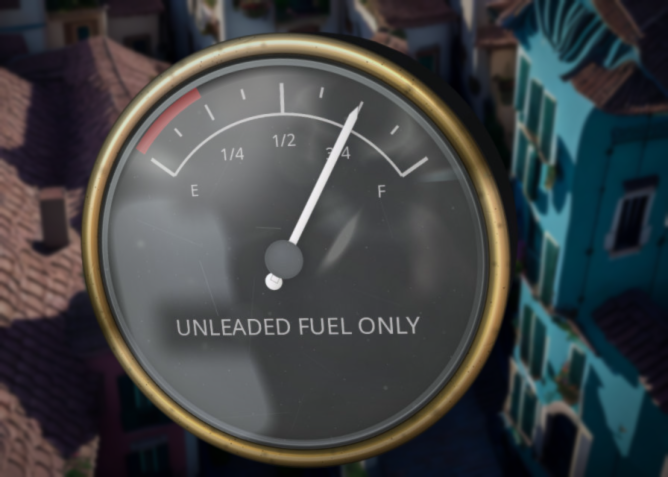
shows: 0.75
